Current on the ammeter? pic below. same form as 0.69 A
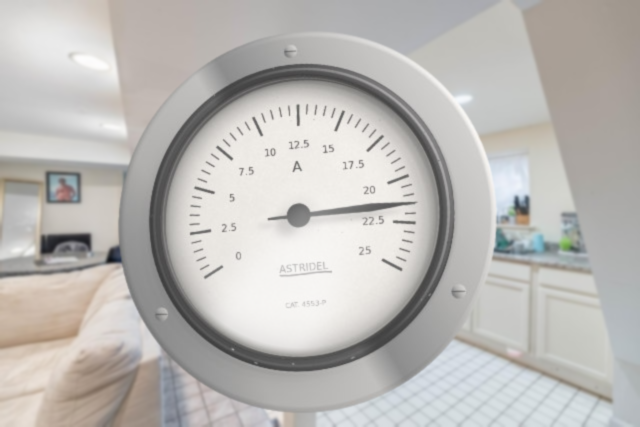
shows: 21.5 A
